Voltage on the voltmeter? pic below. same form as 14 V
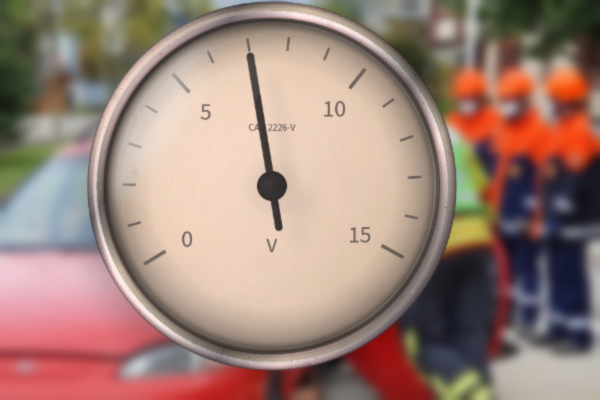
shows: 7 V
